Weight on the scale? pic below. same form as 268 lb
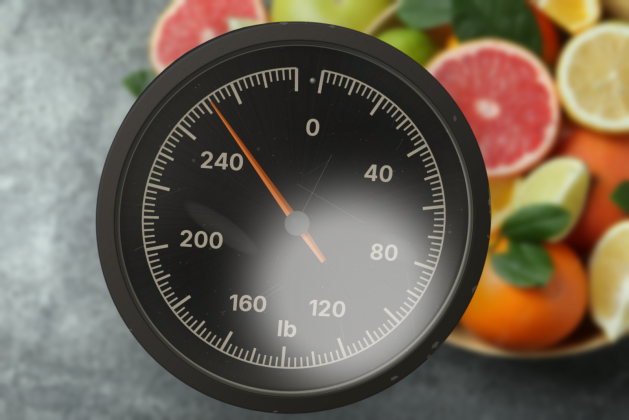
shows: 252 lb
